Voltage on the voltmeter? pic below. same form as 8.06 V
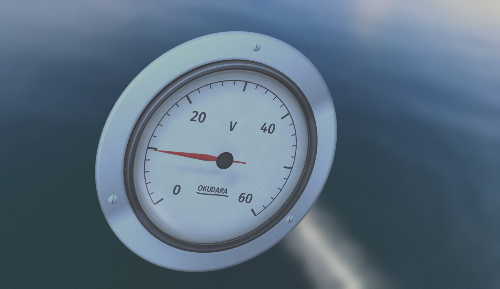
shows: 10 V
